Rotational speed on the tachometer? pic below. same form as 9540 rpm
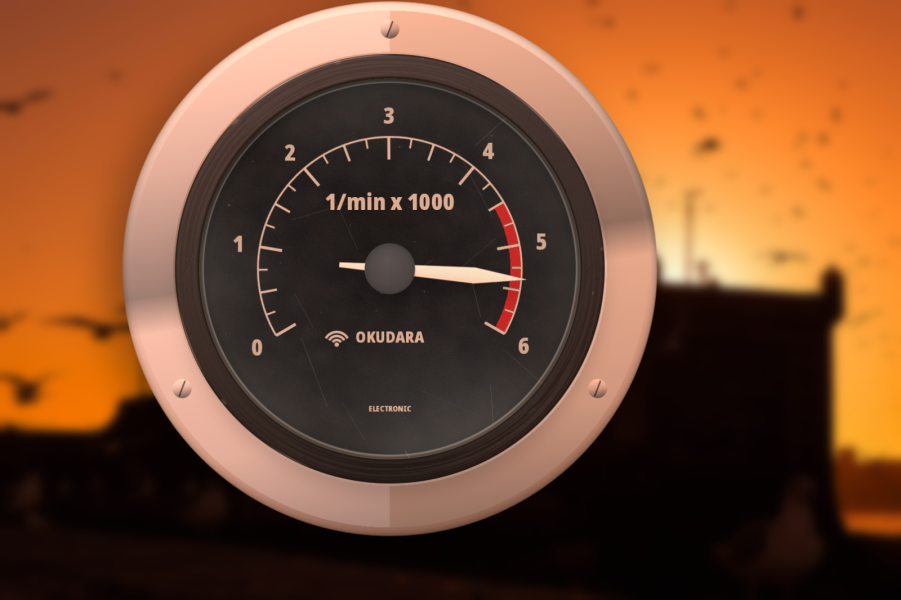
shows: 5375 rpm
